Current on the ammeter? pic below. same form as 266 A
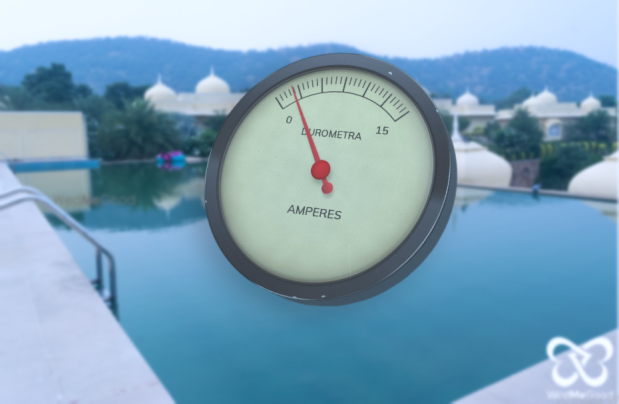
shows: 2 A
